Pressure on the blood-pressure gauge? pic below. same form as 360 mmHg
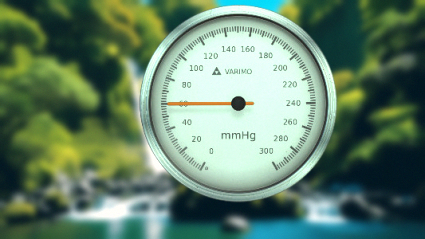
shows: 60 mmHg
